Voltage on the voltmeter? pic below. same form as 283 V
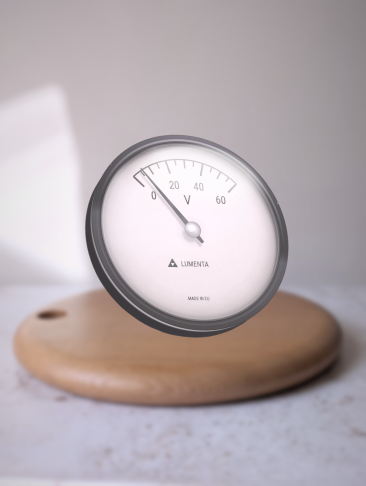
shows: 5 V
